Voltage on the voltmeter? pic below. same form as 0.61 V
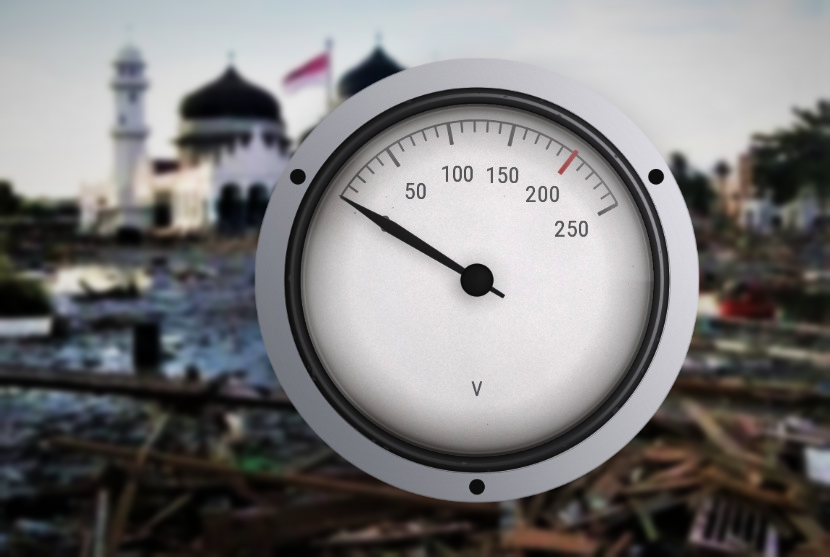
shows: 0 V
